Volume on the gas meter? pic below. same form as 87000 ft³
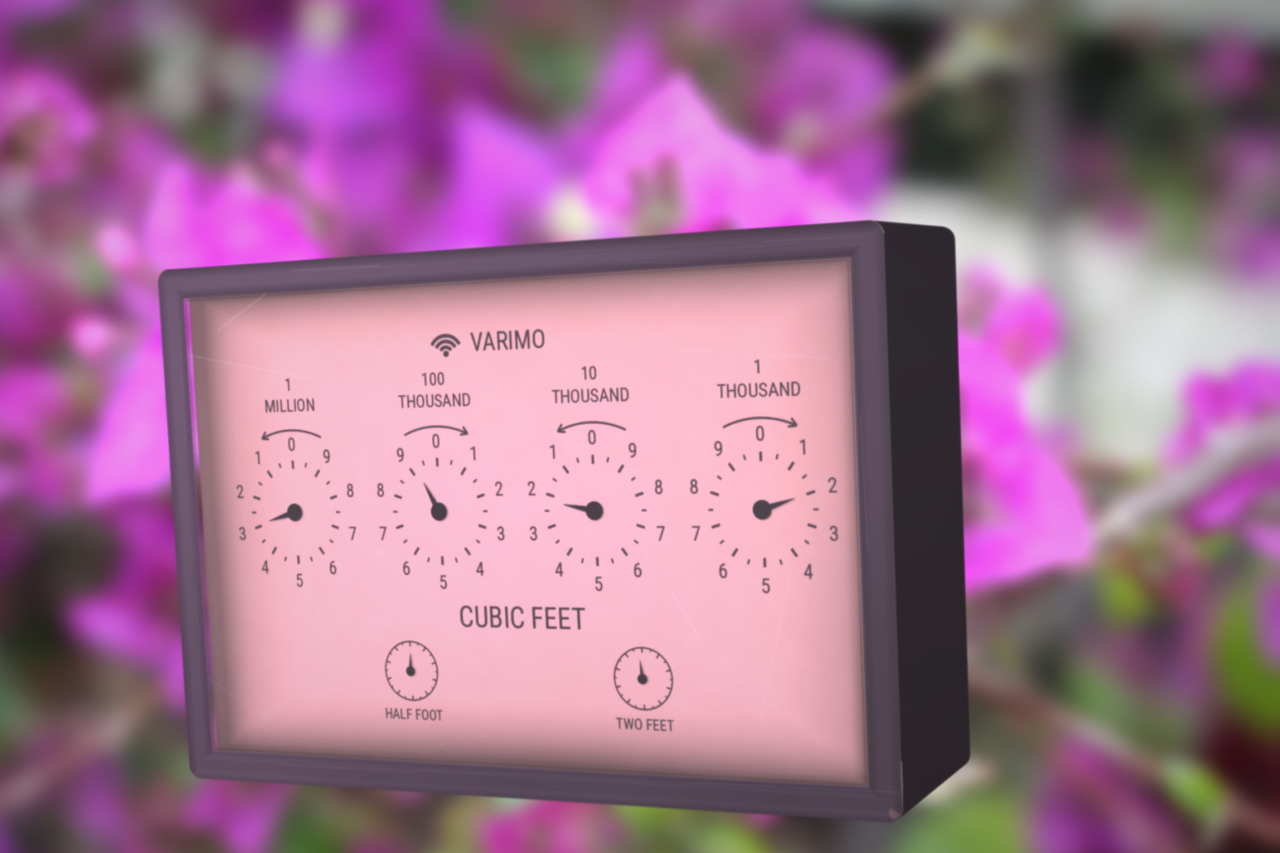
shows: 292200 ft³
